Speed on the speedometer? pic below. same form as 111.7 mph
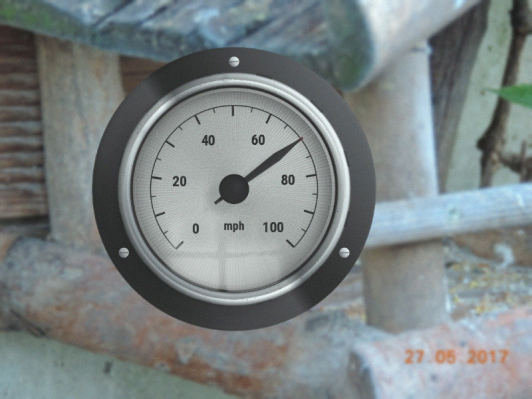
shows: 70 mph
